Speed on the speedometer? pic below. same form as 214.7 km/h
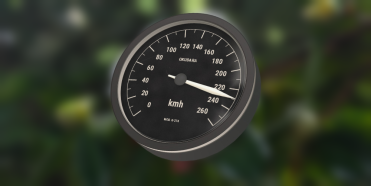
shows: 230 km/h
